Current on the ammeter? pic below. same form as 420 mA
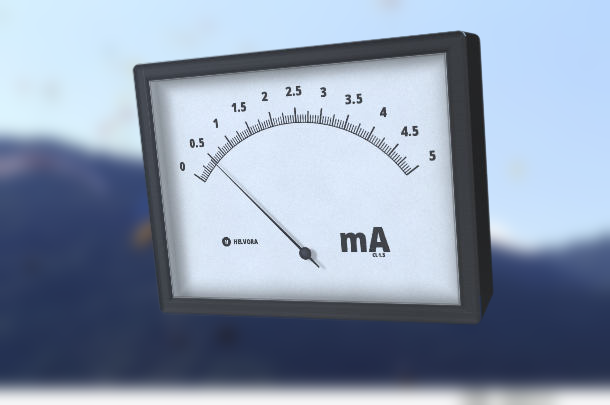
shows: 0.5 mA
